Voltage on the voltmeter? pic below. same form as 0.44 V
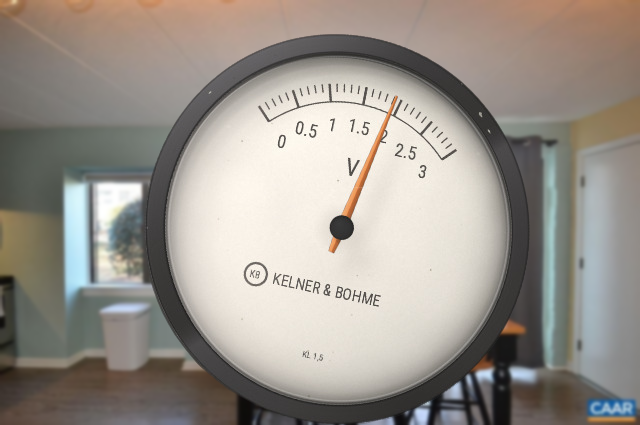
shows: 1.9 V
